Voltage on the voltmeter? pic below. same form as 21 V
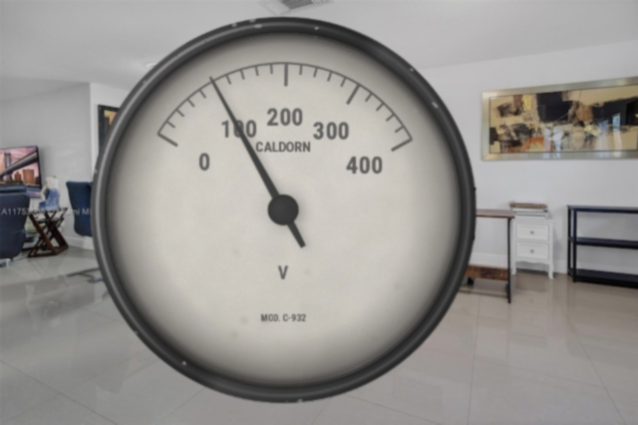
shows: 100 V
